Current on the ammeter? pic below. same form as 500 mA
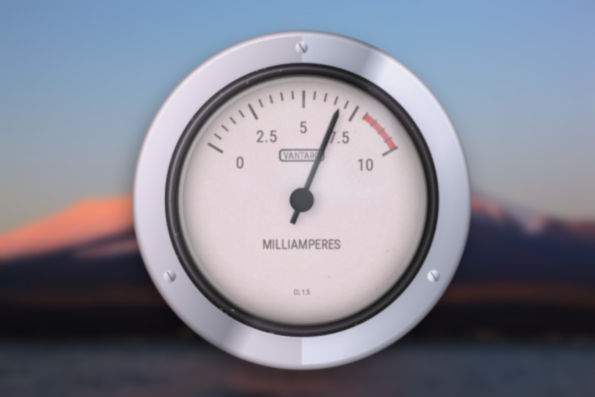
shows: 6.75 mA
